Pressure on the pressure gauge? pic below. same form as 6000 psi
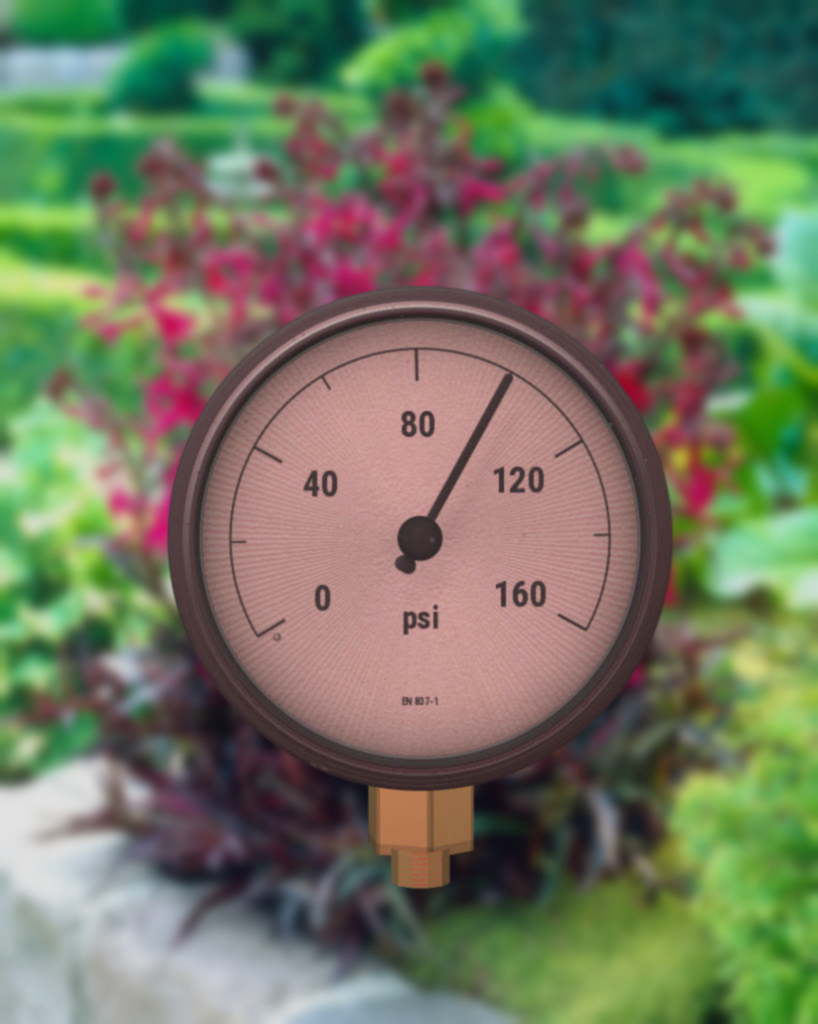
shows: 100 psi
